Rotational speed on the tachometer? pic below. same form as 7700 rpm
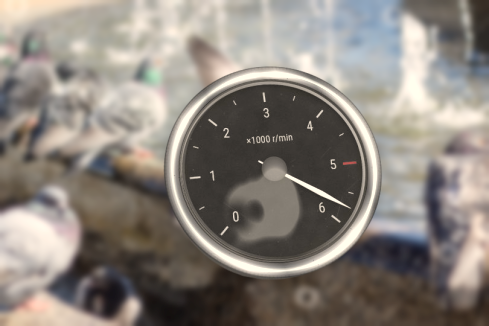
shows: 5750 rpm
